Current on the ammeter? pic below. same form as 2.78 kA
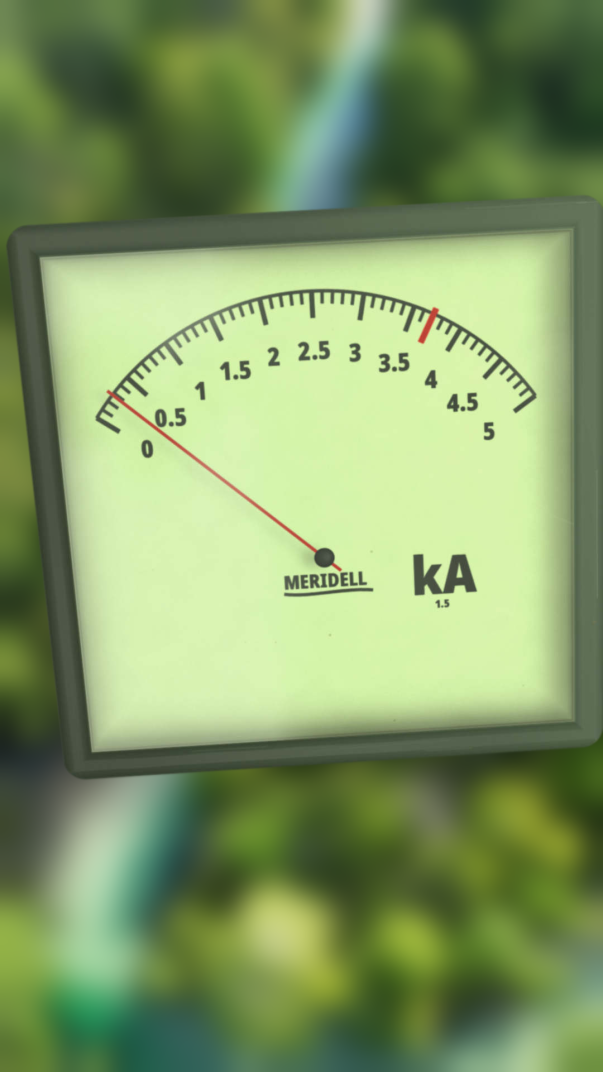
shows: 0.3 kA
